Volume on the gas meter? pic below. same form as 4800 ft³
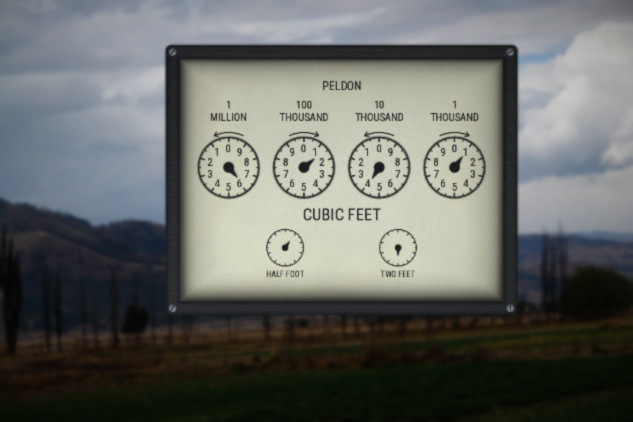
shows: 614100 ft³
